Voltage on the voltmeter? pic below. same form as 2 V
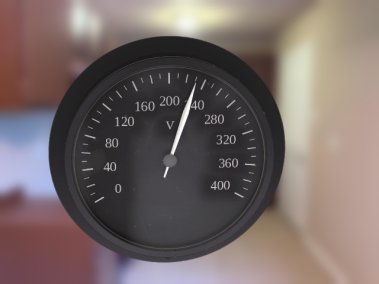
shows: 230 V
